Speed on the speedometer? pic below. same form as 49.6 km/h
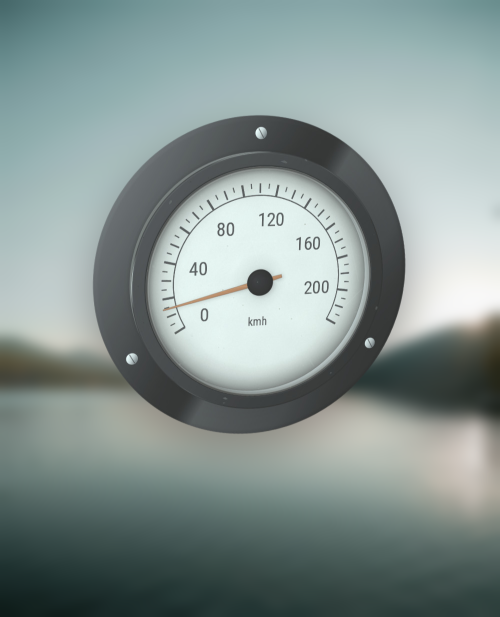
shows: 15 km/h
